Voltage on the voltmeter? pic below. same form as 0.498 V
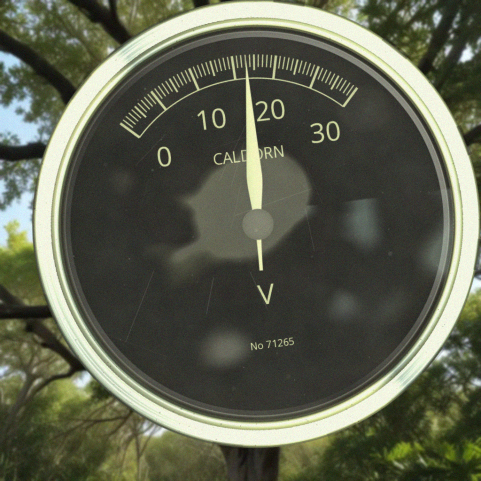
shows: 16.5 V
